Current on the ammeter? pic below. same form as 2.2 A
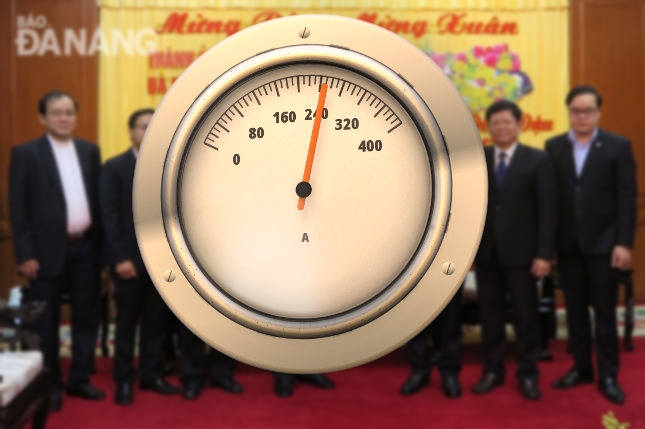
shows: 250 A
